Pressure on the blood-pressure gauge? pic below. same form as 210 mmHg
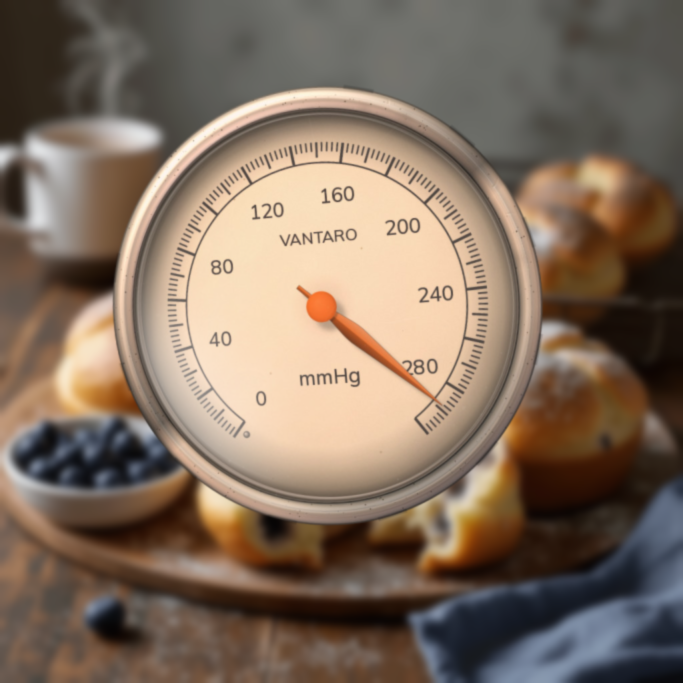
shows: 288 mmHg
